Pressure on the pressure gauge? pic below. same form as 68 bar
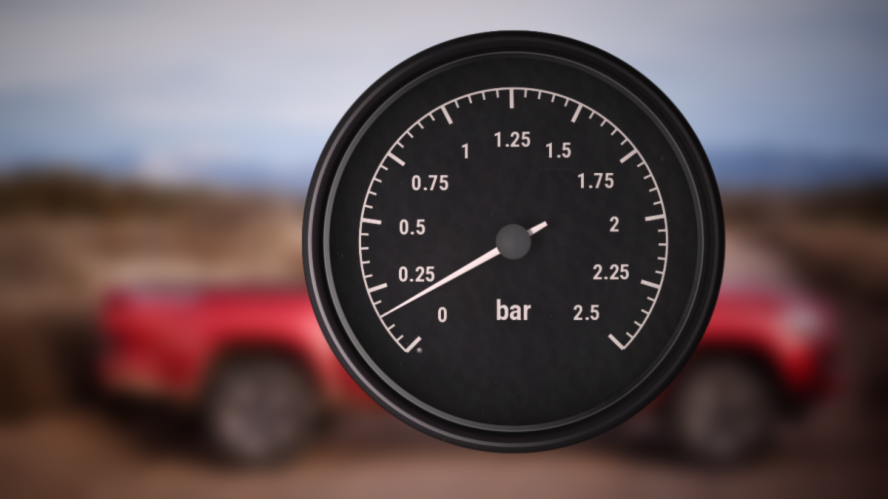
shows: 0.15 bar
